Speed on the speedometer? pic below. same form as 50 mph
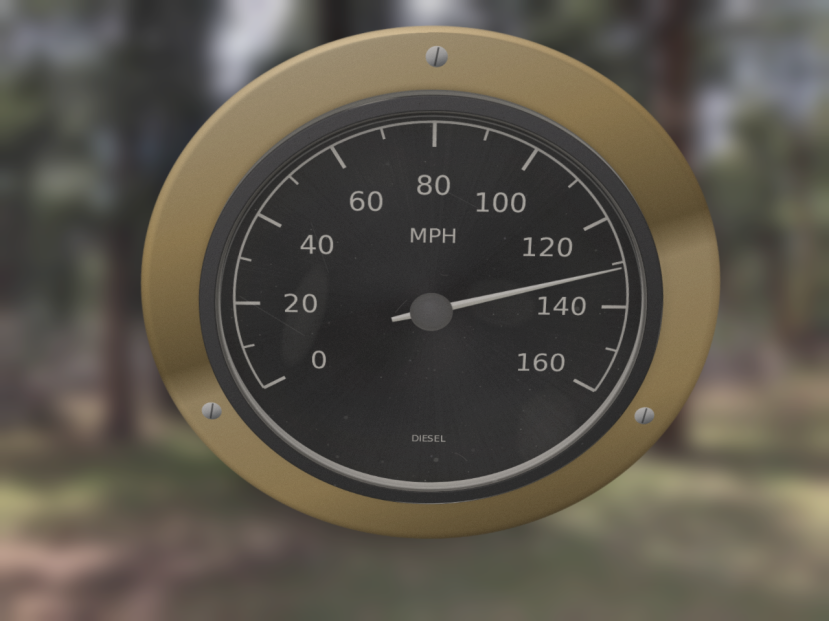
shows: 130 mph
